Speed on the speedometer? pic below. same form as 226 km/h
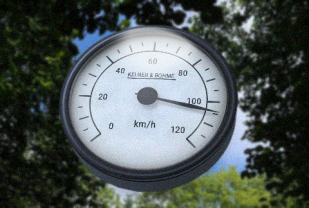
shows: 105 km/h
